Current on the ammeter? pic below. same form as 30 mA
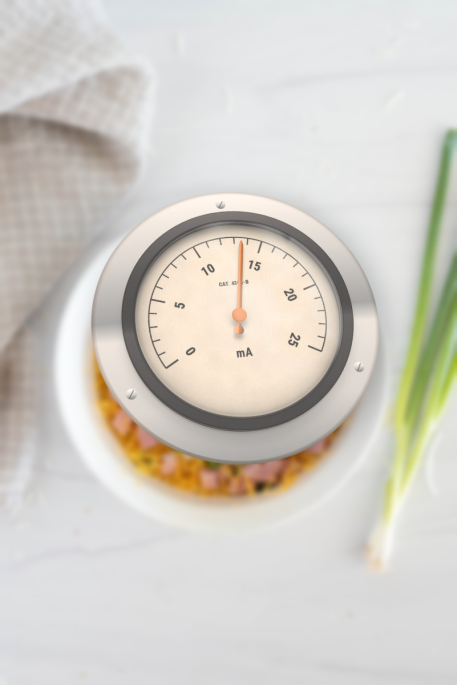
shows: 13.5 mA
